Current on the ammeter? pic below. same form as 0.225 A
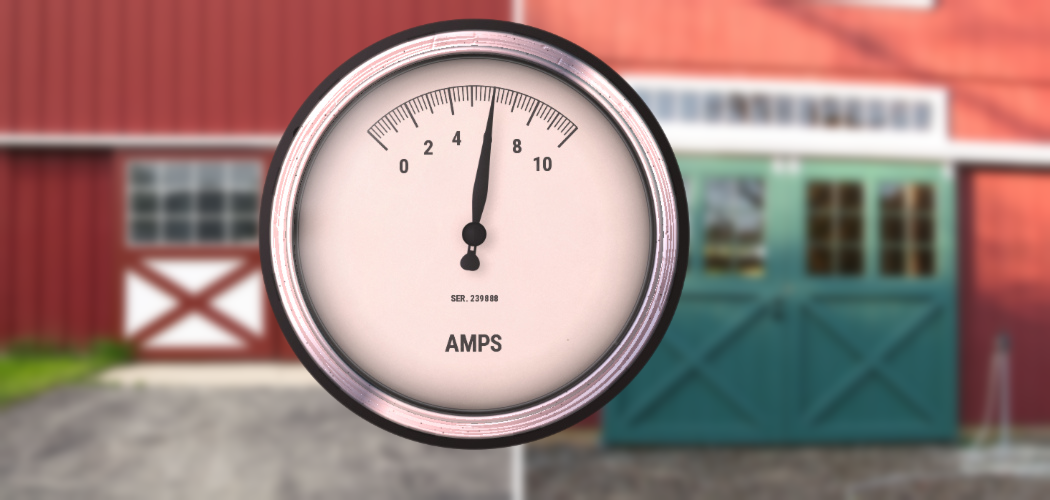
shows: 6 A
